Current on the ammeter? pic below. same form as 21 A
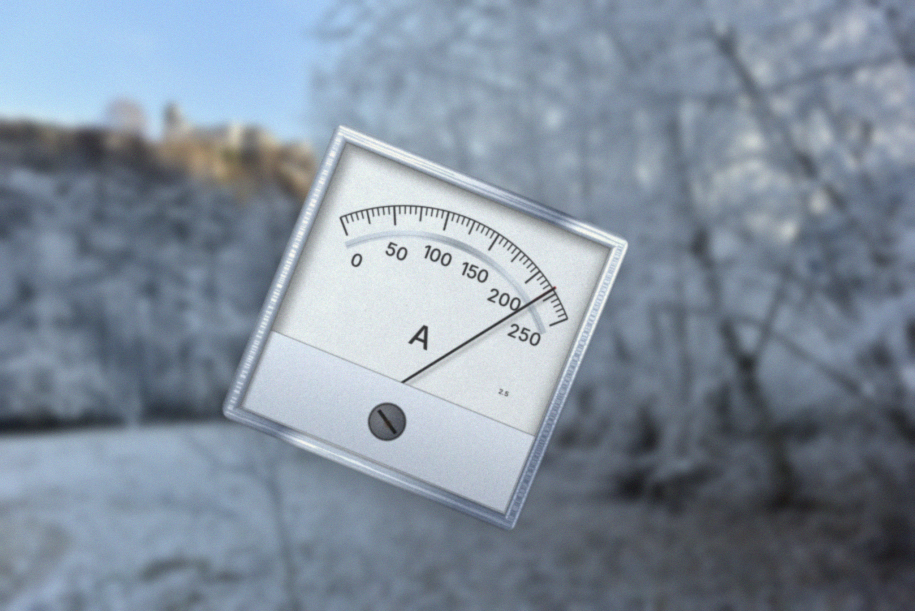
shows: 220 A
